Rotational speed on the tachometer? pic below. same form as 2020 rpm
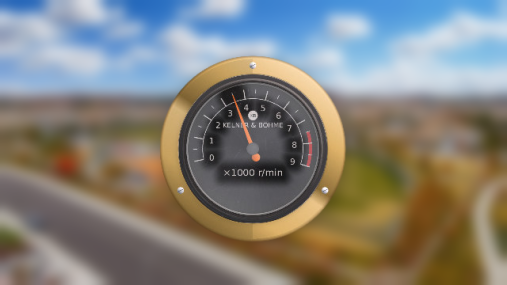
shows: 3500 rpm
